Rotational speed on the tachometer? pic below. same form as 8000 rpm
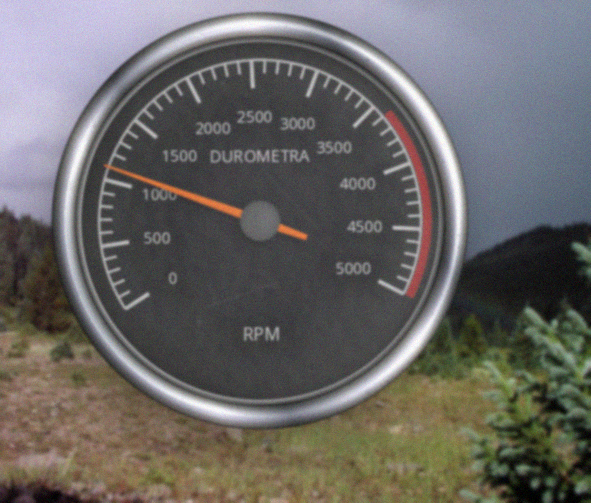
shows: 1100 rpm
